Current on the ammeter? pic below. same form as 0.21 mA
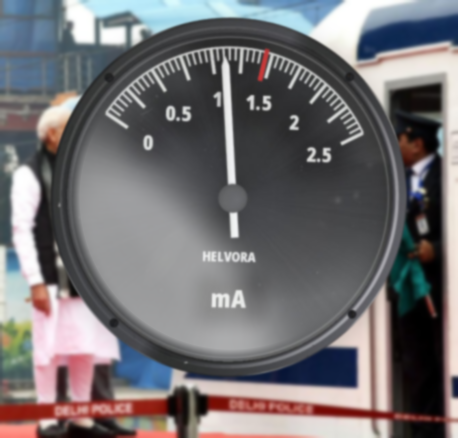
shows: 1.1 mA
